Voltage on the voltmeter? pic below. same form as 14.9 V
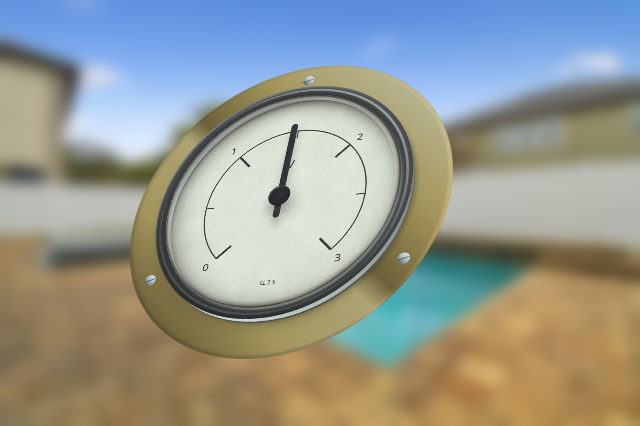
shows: 1.5 V
